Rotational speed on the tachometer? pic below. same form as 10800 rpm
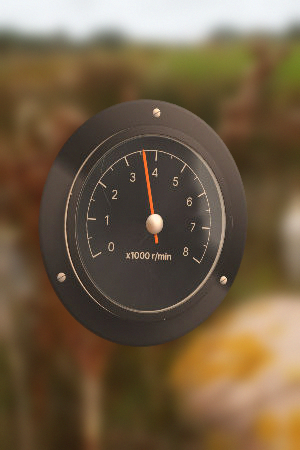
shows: 3500 rpm
